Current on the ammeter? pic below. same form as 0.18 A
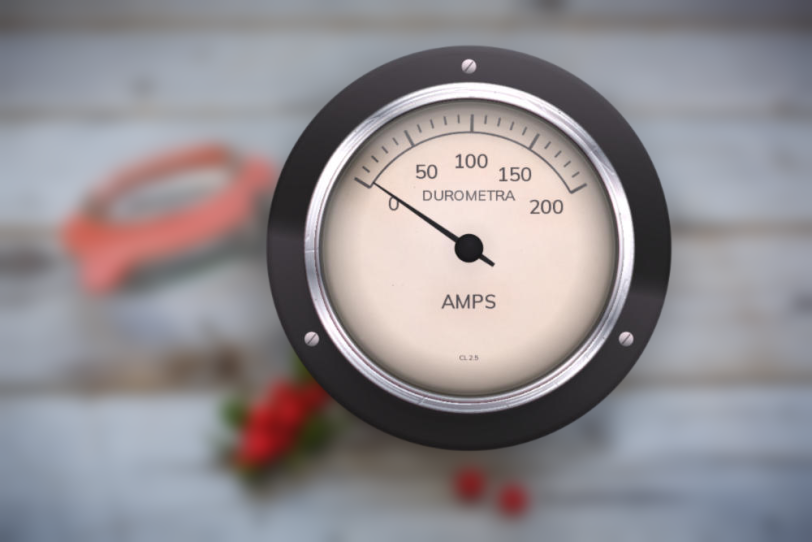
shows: 5 A
